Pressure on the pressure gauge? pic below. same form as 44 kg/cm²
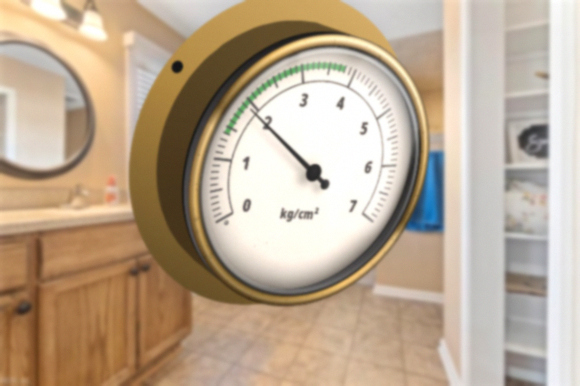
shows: 1.9 kg/cm²
